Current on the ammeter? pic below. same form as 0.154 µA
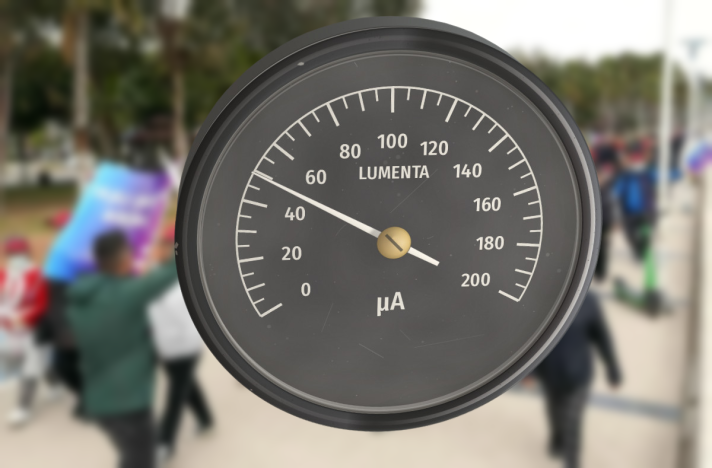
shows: 50 µA
